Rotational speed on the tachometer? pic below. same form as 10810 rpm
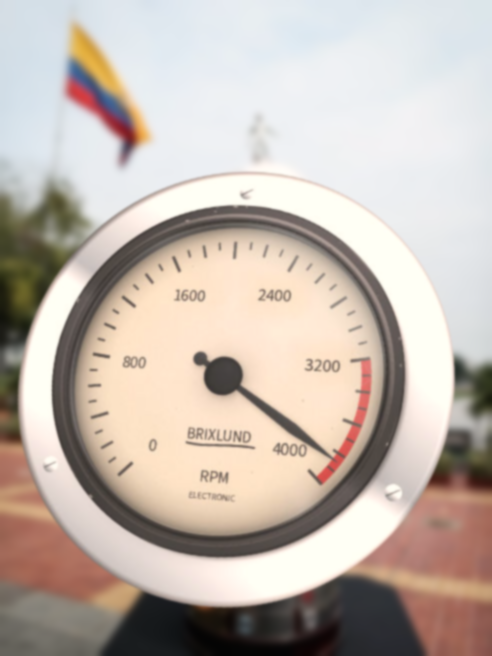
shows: 3850 rpm
